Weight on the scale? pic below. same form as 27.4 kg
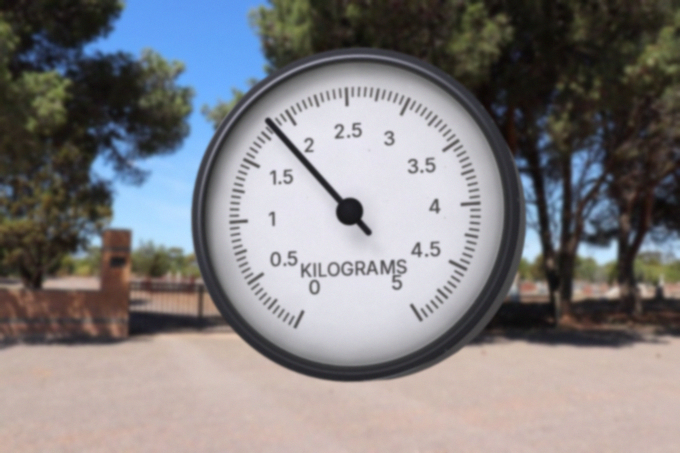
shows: 1.85 kg
